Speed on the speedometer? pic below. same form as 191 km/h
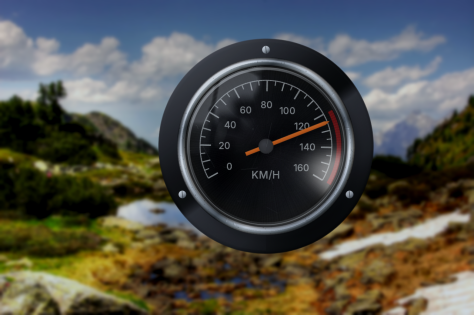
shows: 125 km/h
